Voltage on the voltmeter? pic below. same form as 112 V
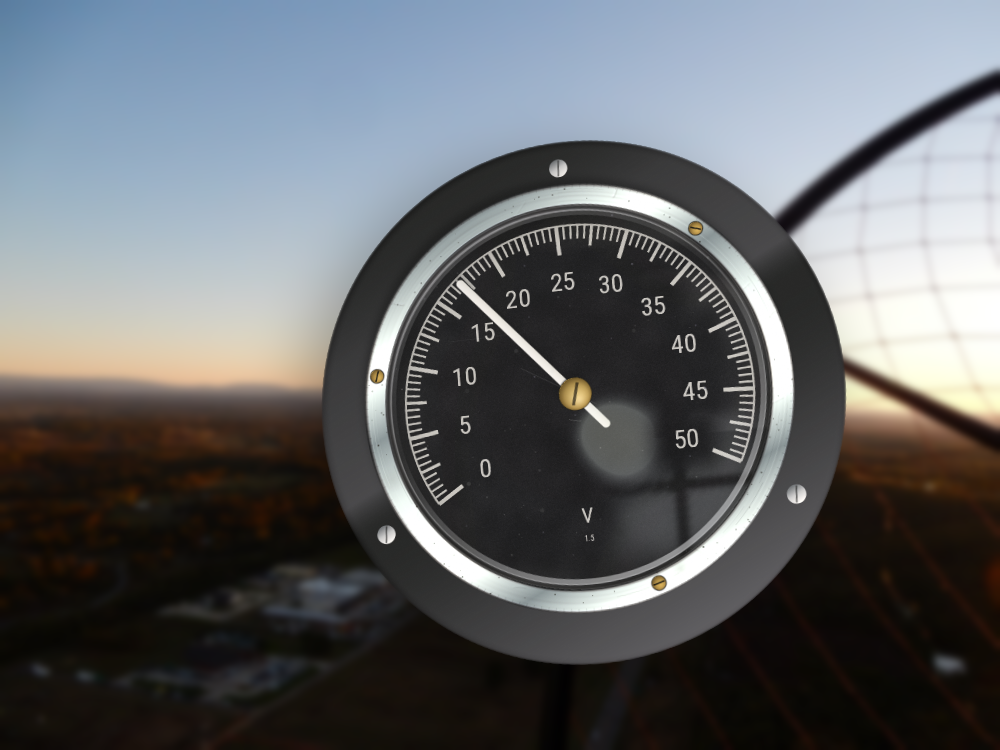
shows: 17 V
